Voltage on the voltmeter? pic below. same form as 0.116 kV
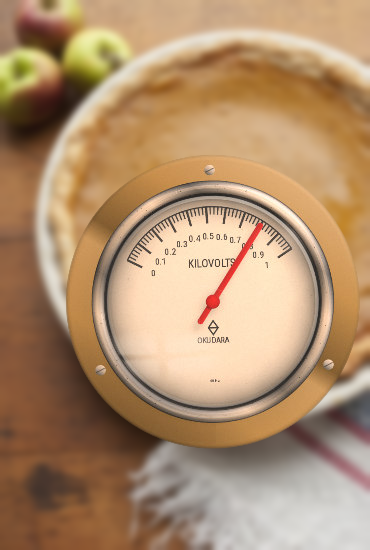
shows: 0.8 kV
